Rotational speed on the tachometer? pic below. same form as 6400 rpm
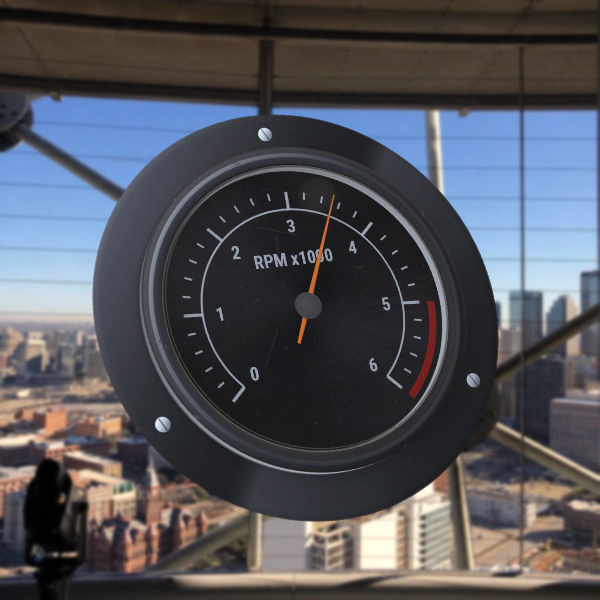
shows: 3500 rpm
